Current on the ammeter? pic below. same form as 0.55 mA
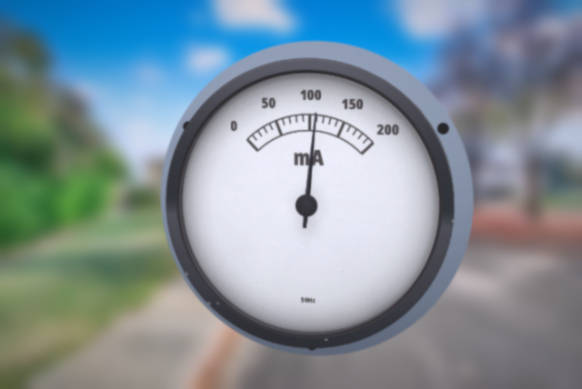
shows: 110 mA
